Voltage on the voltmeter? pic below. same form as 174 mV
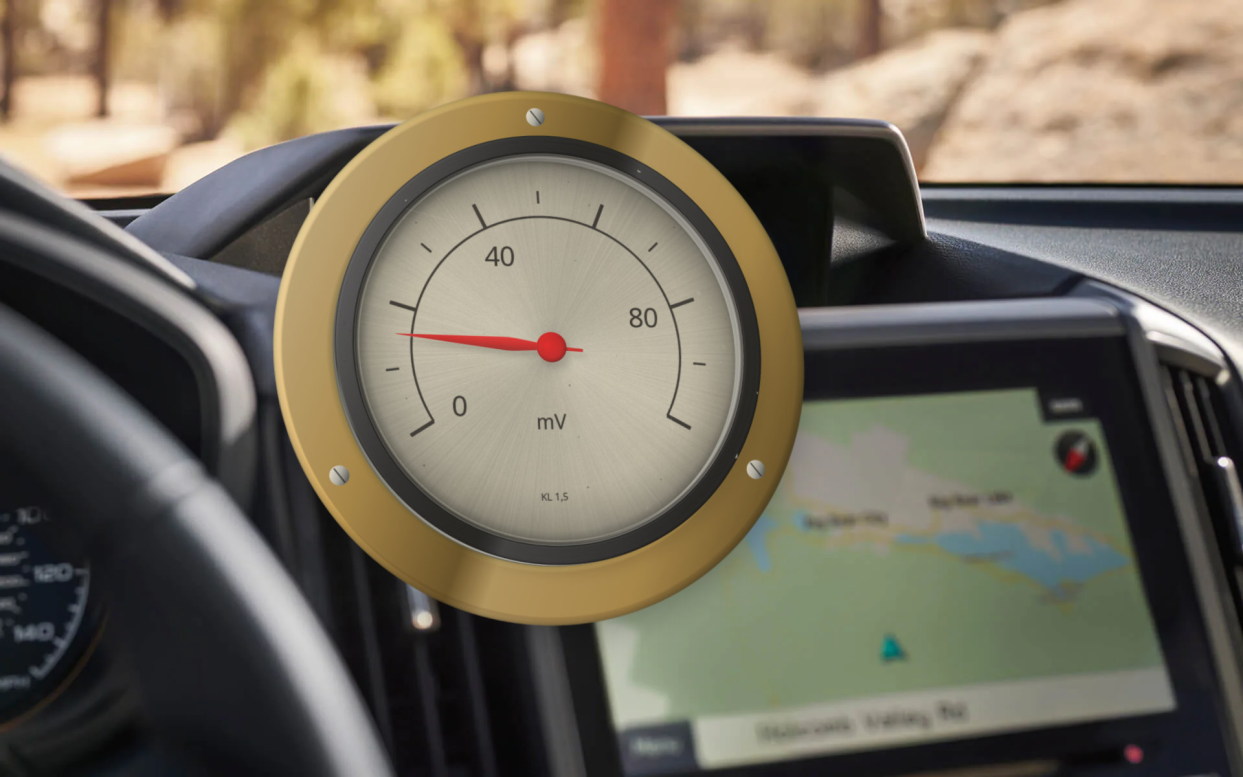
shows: 15 mV
